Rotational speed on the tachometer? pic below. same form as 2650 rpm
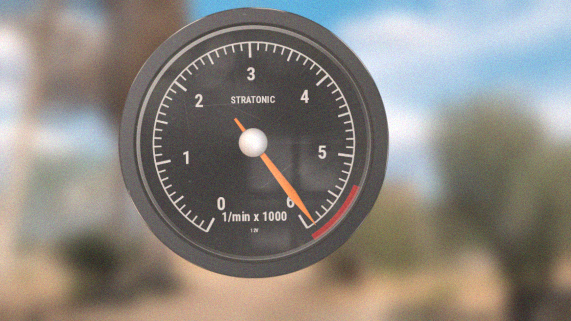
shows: 5900 rpm
